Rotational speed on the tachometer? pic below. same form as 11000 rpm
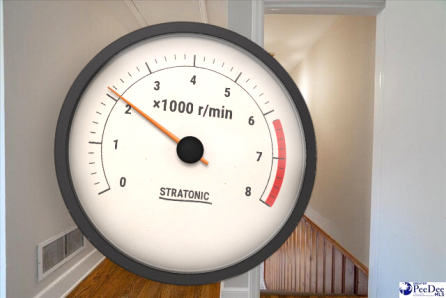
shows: 2100 rpm
